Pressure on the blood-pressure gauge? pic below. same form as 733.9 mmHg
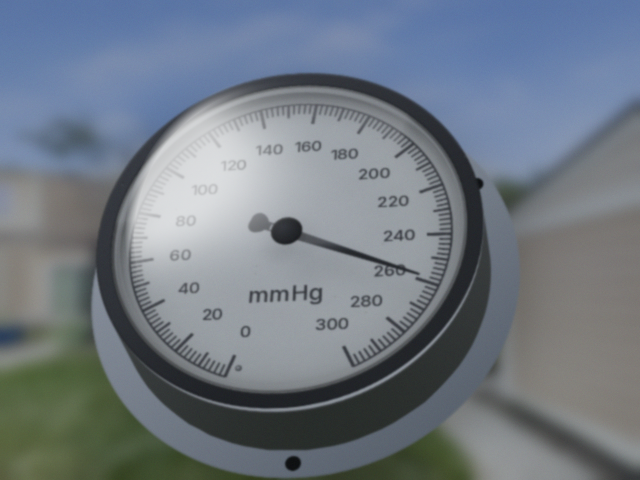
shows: 260 mmHg
